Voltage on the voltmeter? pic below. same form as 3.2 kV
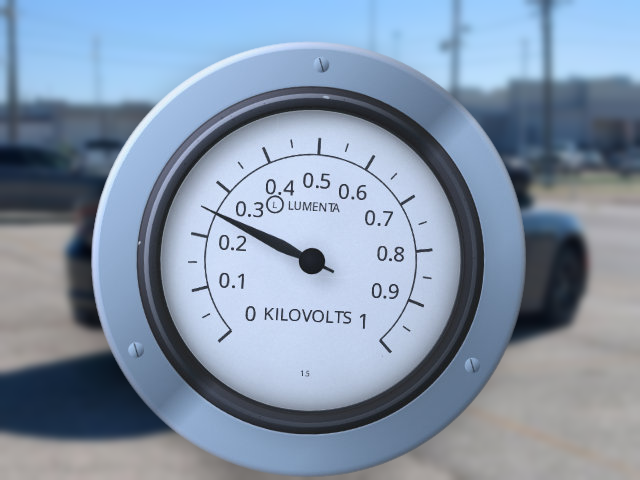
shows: 0.25 kV
